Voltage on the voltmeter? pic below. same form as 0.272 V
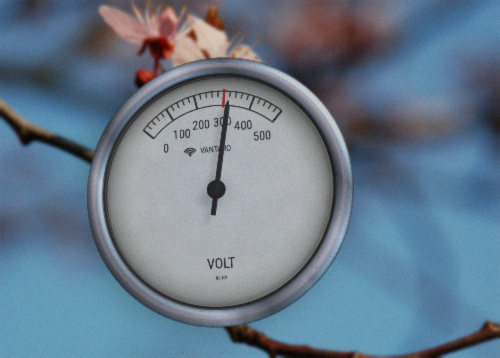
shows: 320 V
